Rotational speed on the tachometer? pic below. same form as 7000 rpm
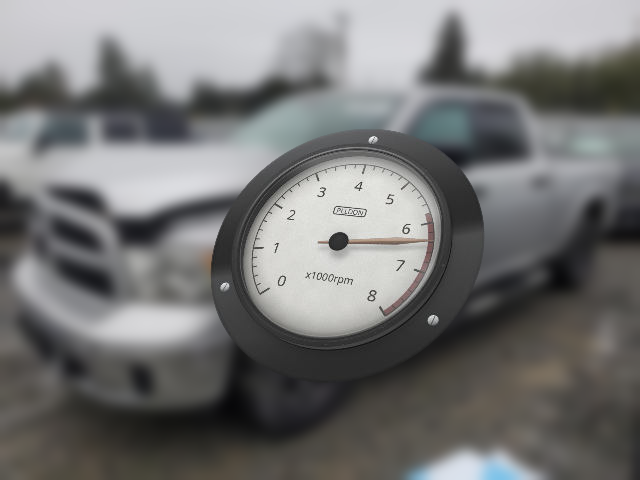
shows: 6400 rpm
